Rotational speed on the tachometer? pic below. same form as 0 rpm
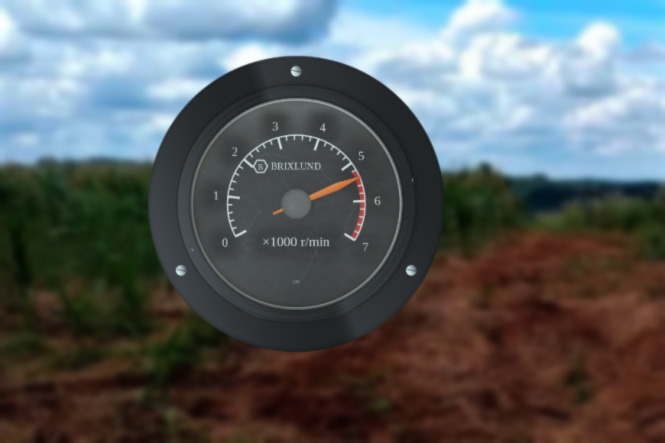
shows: 5400 rpm
